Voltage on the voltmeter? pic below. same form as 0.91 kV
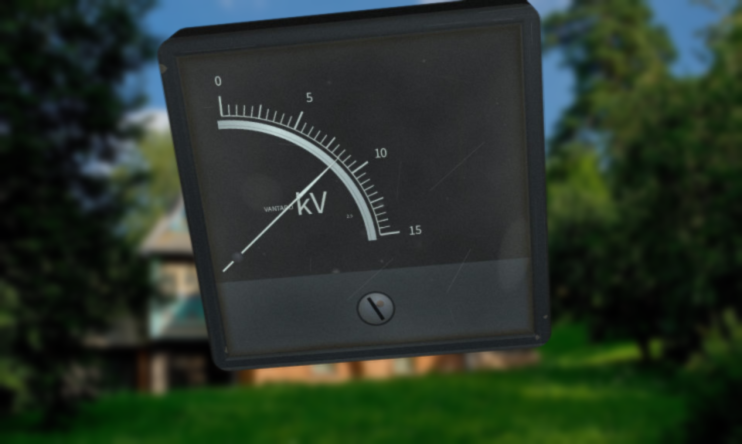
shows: 8.5 kV
